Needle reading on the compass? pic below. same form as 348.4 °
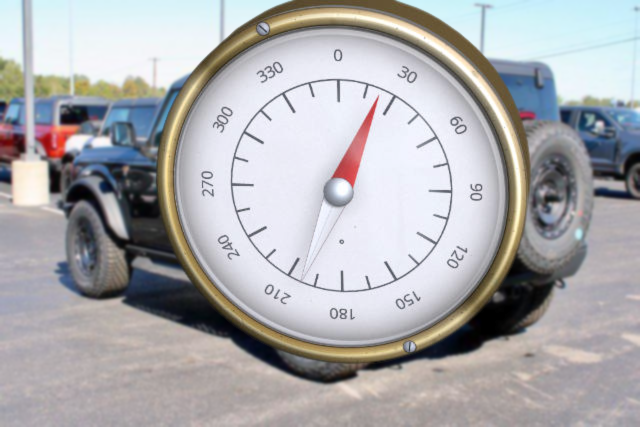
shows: 22.5 °
